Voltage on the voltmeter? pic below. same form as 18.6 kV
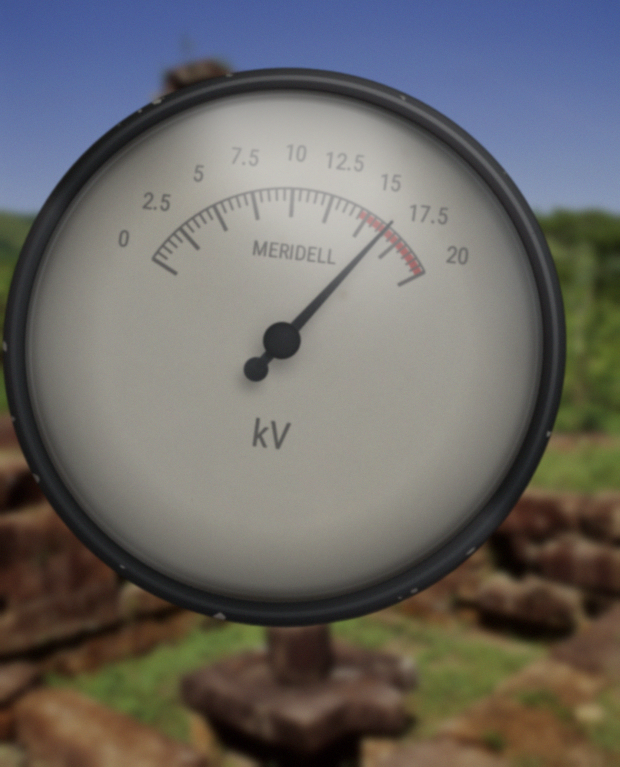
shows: 16.5 kV
